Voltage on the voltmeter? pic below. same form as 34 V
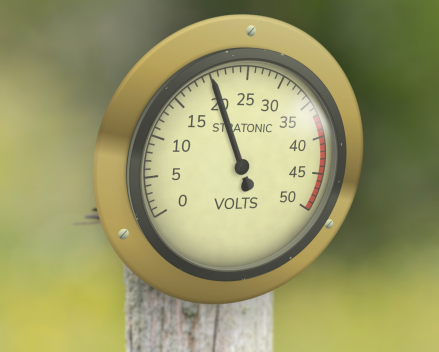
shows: 20 V
